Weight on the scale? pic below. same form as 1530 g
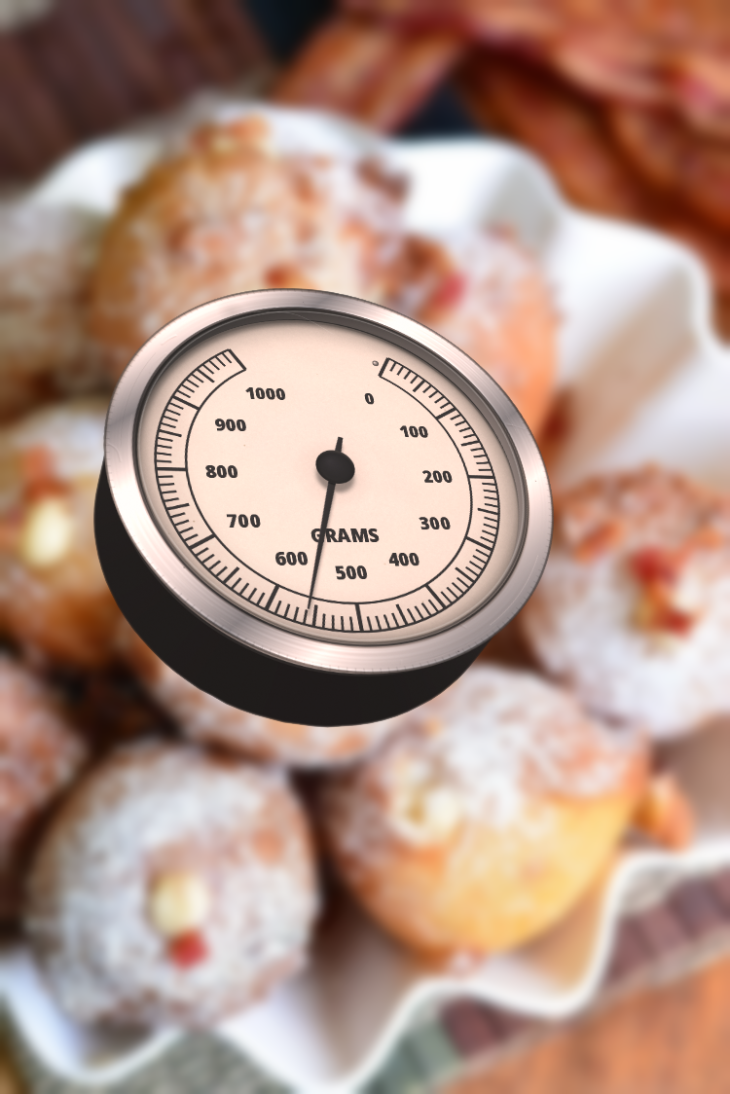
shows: 560 g
